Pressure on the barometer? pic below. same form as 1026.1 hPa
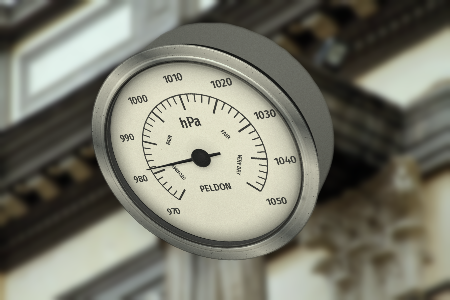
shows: 982 hPa
